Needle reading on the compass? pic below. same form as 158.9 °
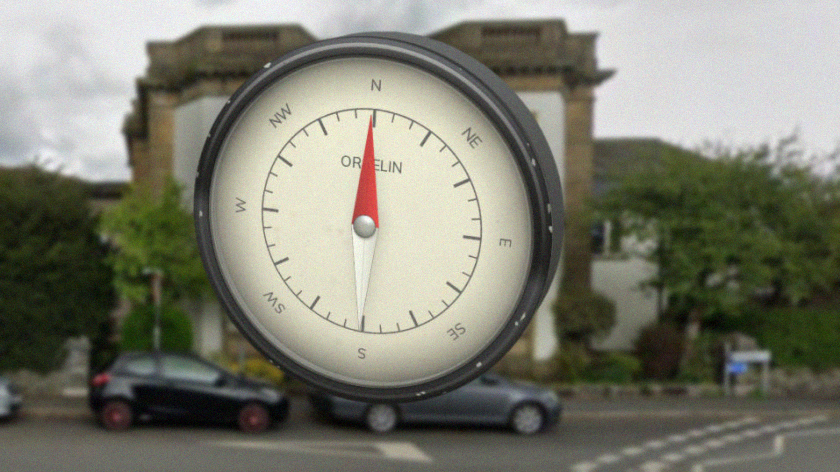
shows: 0 °
